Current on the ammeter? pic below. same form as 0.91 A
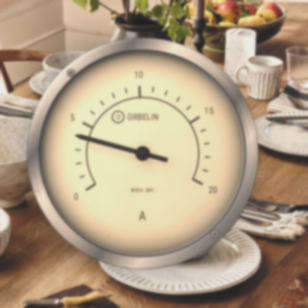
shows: 4 A
